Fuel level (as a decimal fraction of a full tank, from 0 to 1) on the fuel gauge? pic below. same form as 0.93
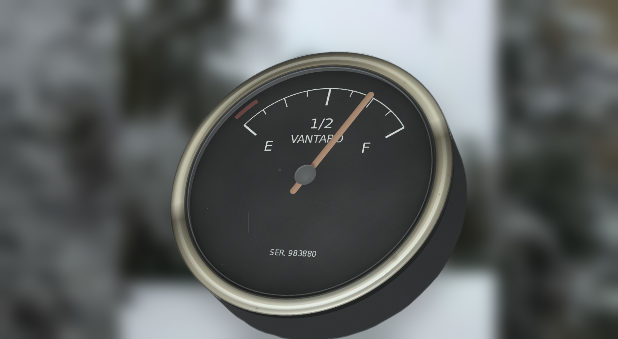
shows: 0.75
